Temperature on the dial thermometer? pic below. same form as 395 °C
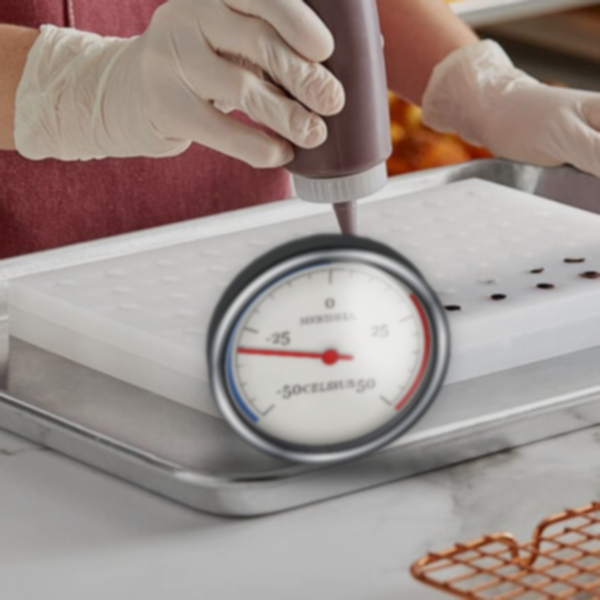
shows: -30 °C
